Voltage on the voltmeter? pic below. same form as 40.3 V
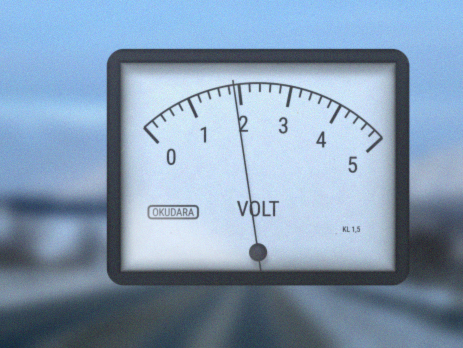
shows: 1.9 V
